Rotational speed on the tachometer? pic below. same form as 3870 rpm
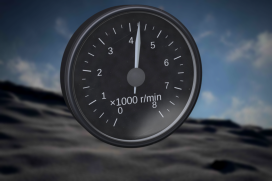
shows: 4250 rpm
